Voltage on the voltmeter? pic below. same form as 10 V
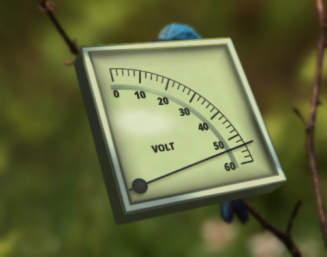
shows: 54 V
